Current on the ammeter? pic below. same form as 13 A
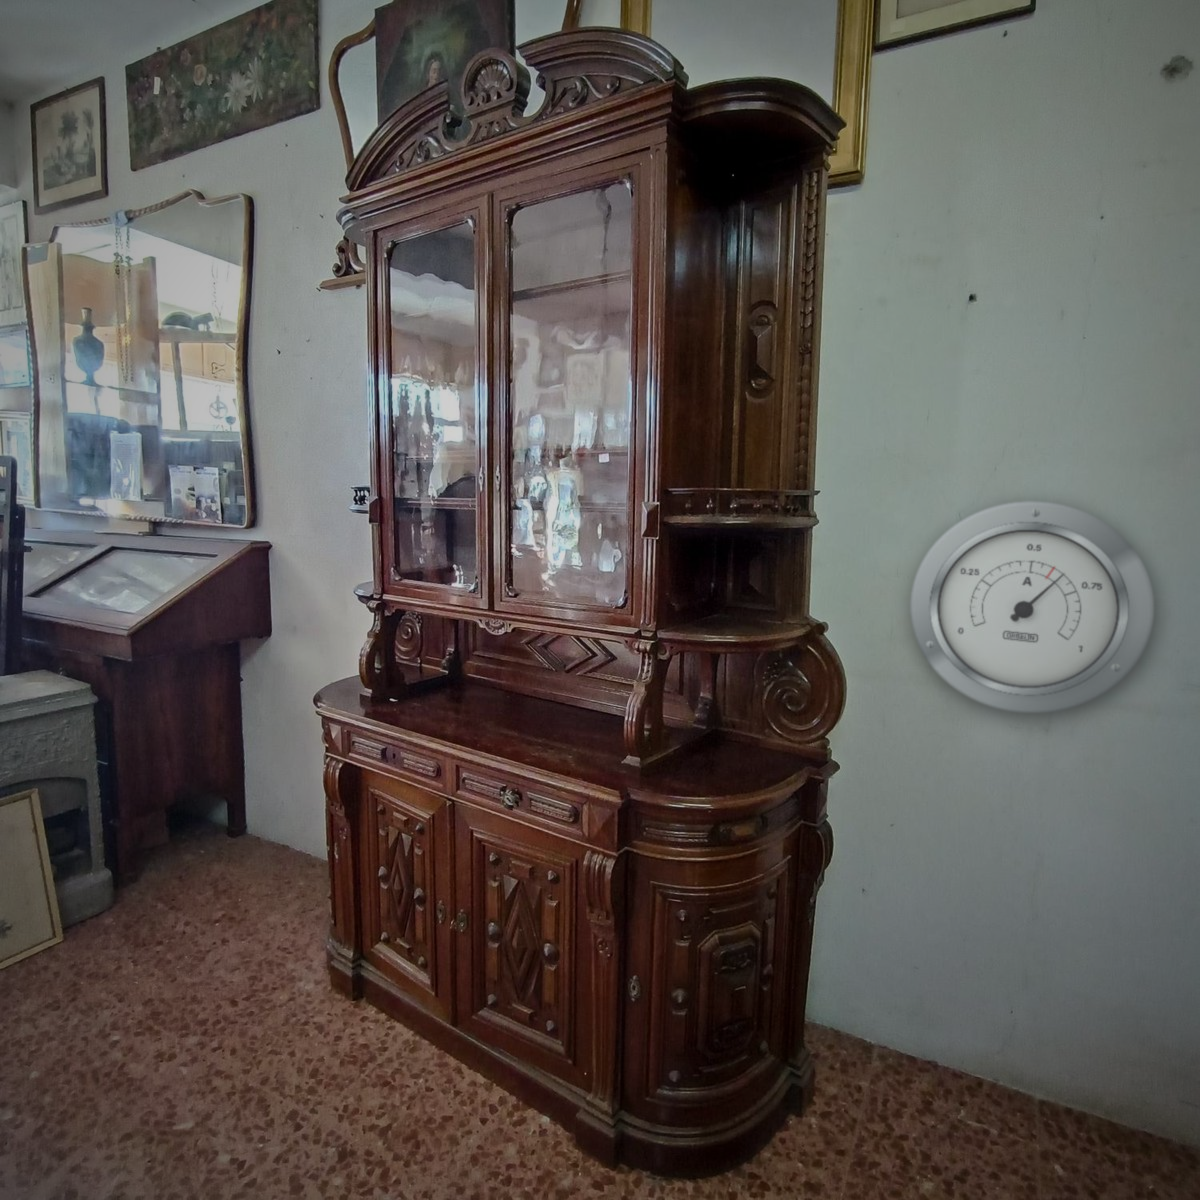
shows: 0.65 A
